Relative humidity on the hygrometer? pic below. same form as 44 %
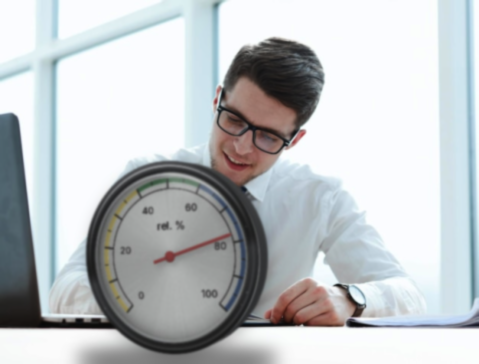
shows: 77.5 %
